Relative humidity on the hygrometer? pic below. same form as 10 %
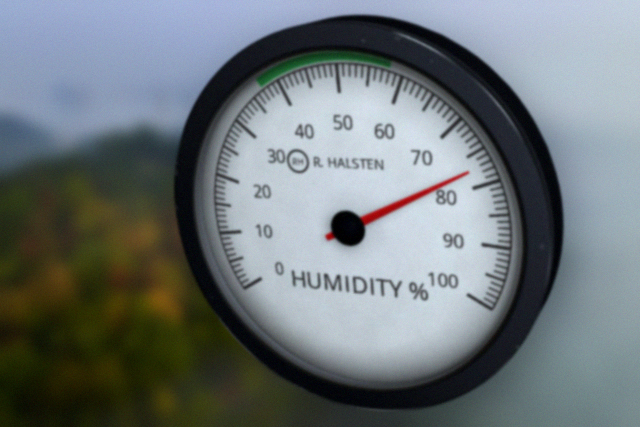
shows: 77 %
